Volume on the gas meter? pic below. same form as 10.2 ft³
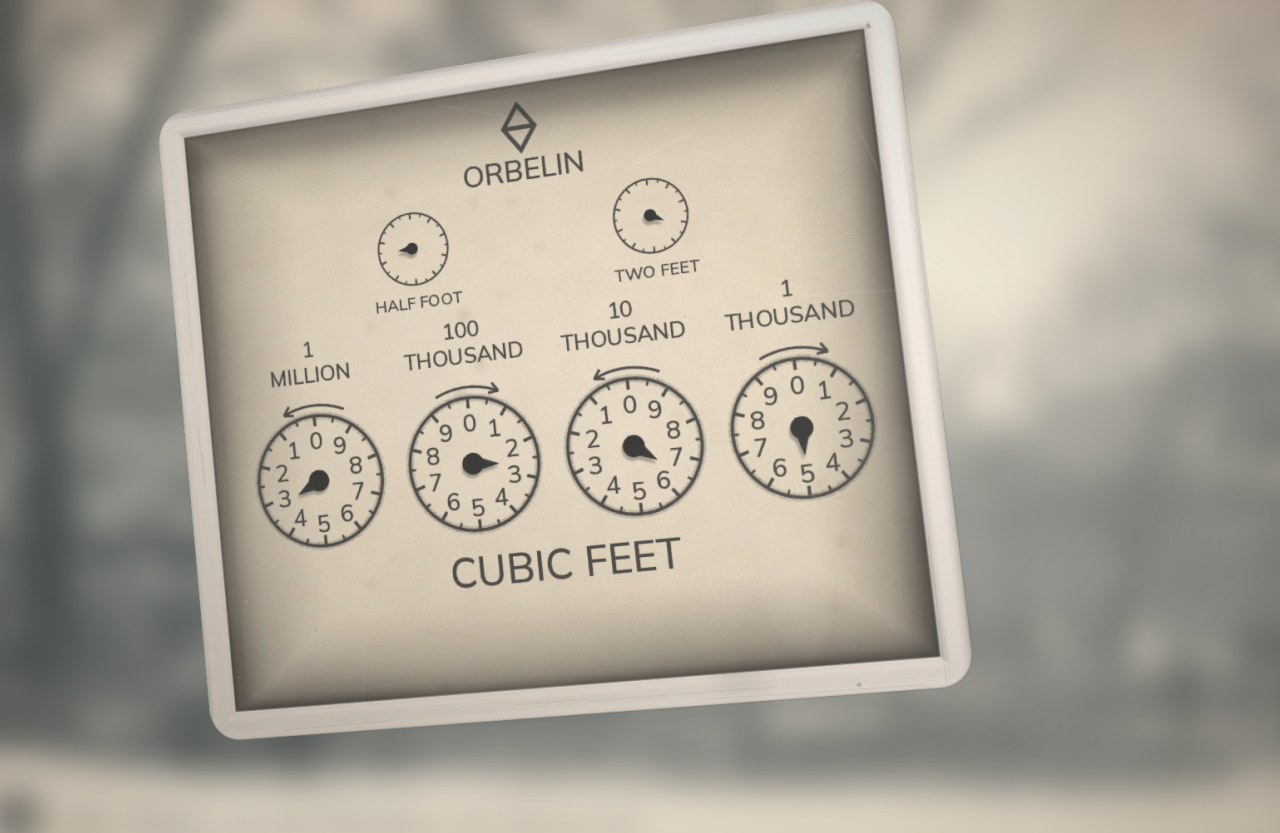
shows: 326500 ft³
